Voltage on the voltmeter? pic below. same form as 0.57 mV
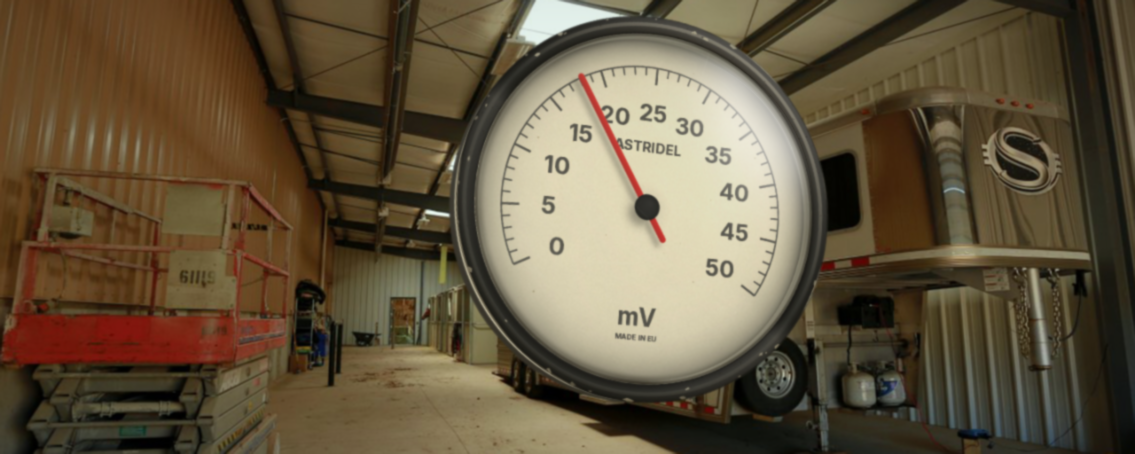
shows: 18 mV
